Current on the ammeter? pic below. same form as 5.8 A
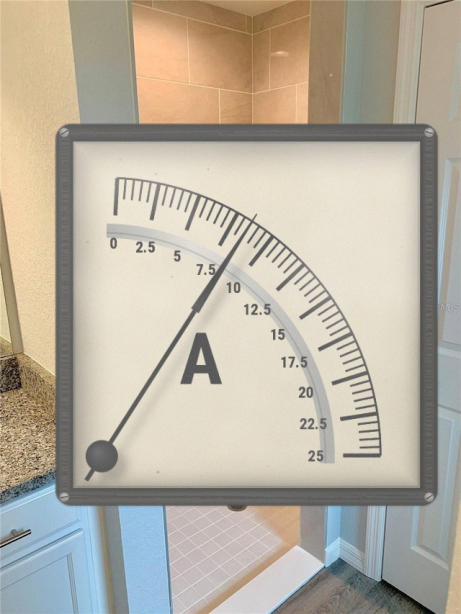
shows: 8.5 A
